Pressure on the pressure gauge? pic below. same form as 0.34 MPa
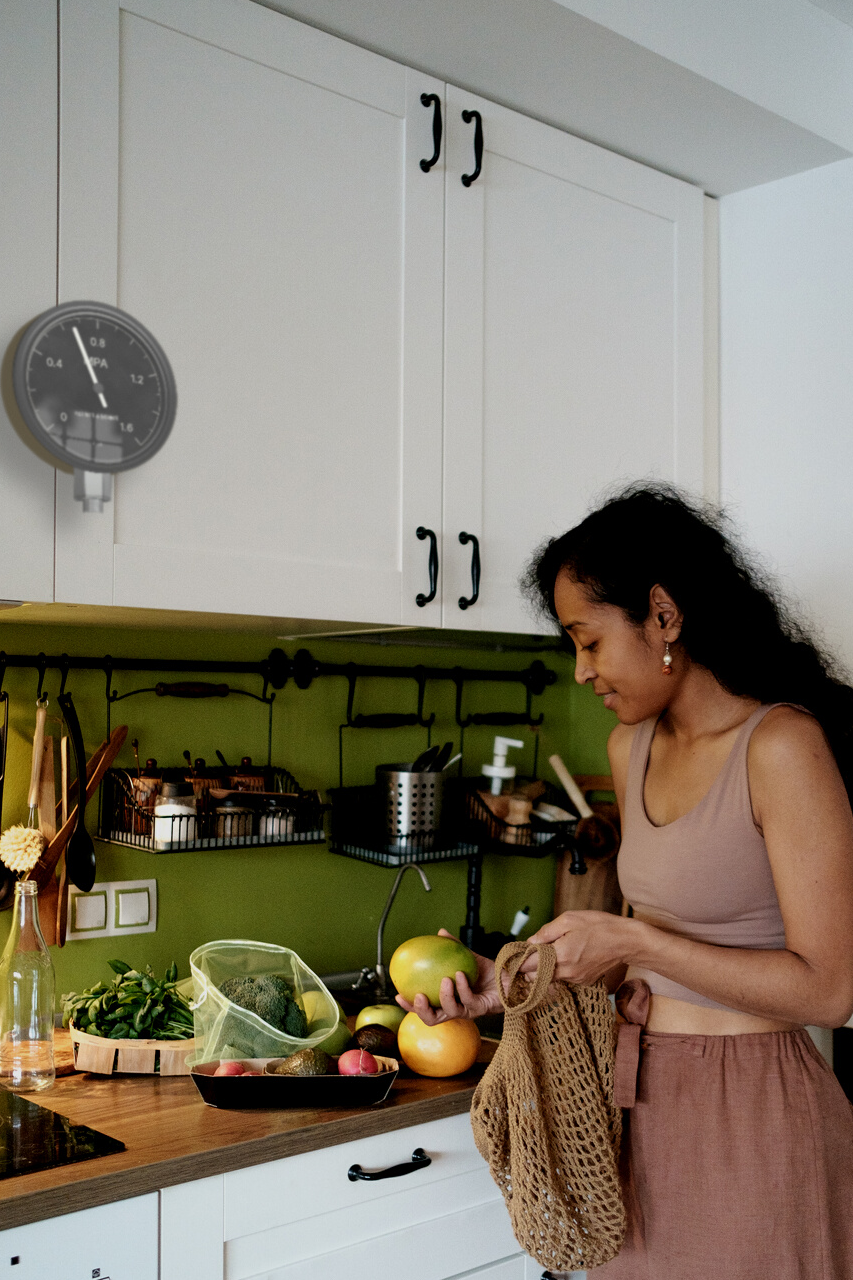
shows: 0.65 MPa
